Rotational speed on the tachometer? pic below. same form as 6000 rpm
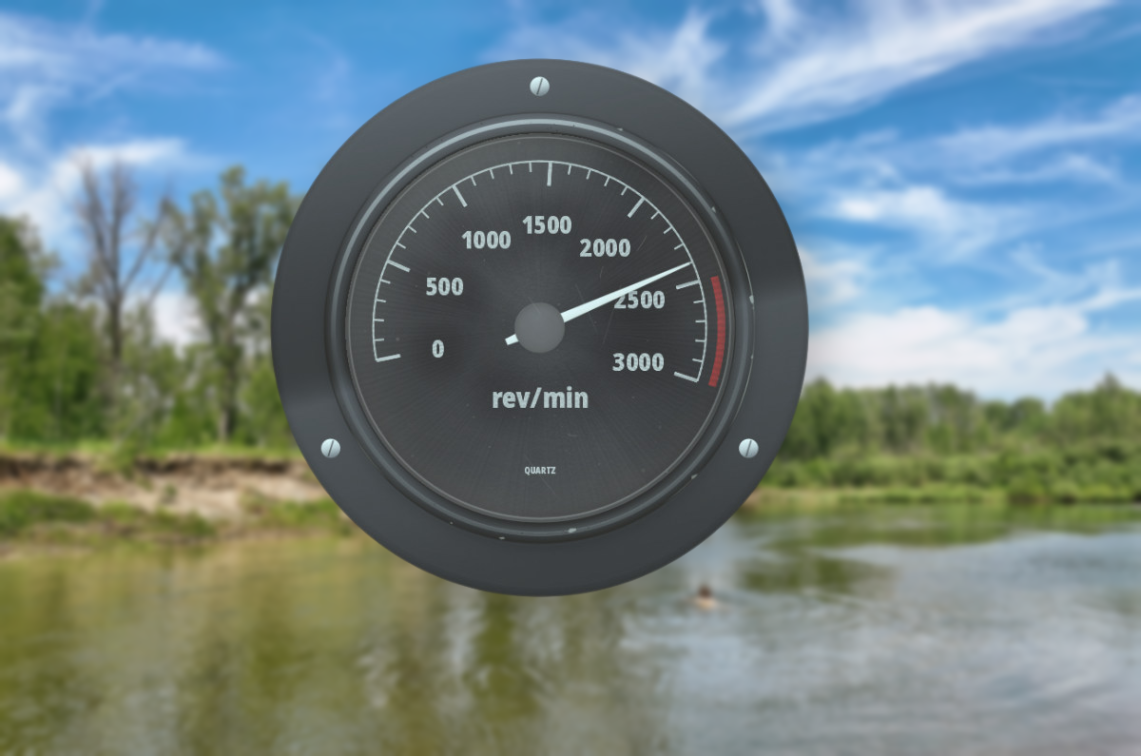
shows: 2400 rpm
